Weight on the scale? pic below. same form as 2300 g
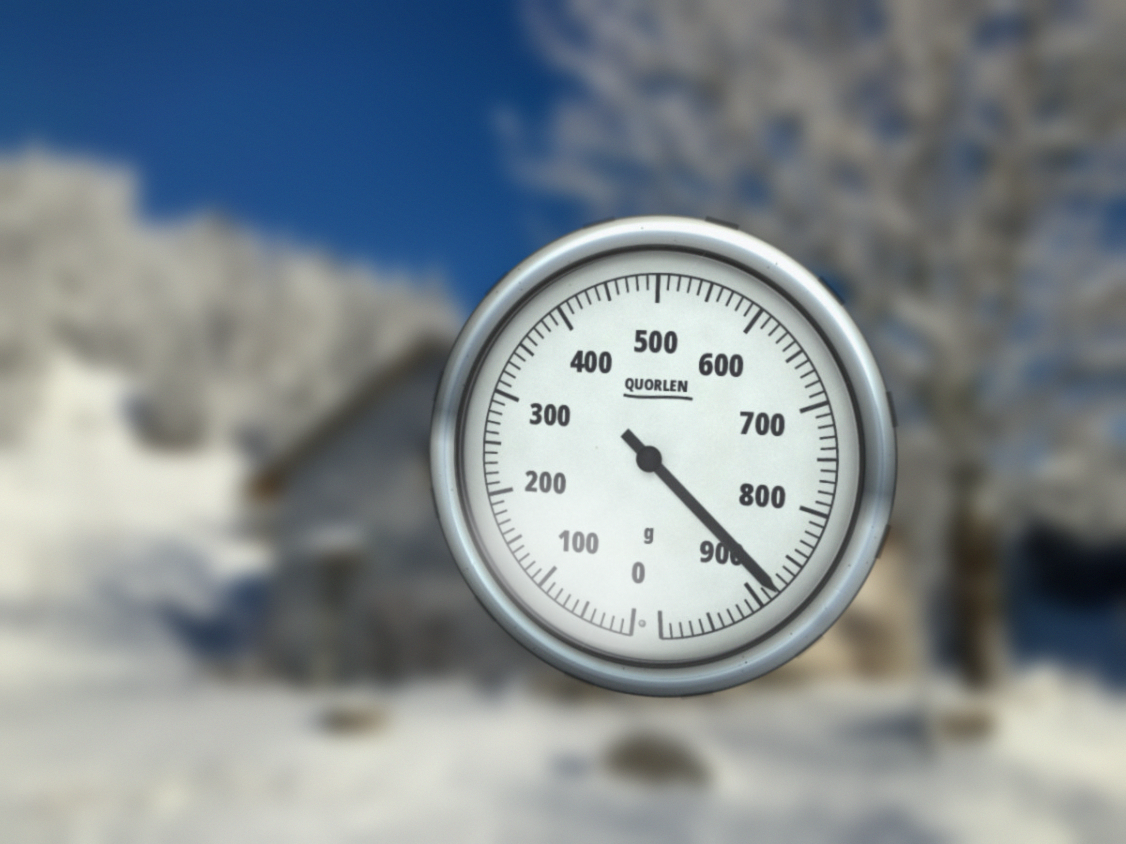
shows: 880 g
